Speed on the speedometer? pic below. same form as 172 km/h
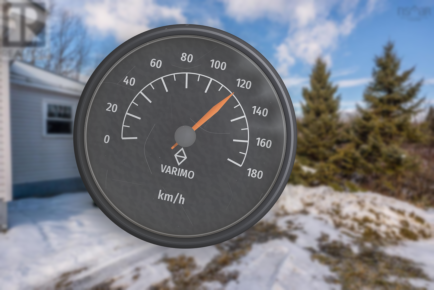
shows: 120 km/h
